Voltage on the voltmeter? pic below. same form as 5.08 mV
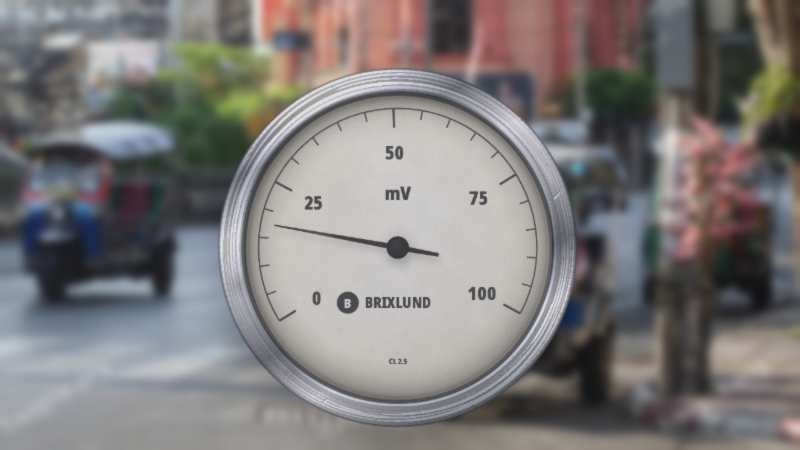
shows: 17.5 mV
